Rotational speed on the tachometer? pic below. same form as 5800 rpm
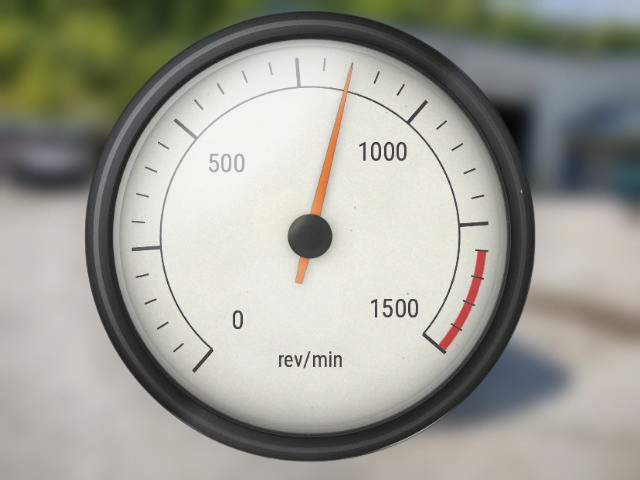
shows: 850 rpm
